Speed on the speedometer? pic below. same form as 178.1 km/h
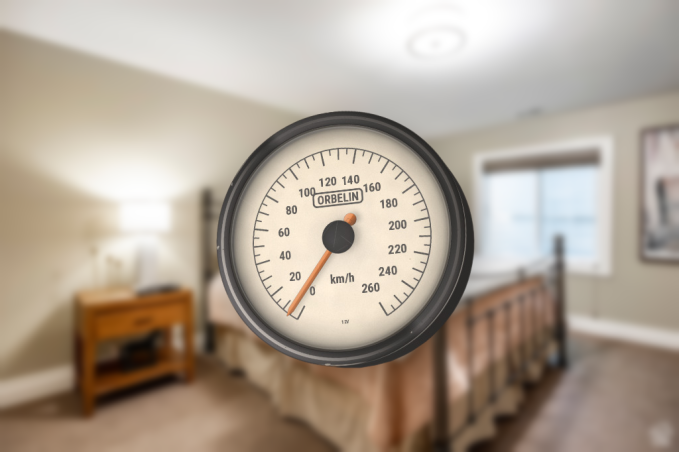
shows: 5 km/h
